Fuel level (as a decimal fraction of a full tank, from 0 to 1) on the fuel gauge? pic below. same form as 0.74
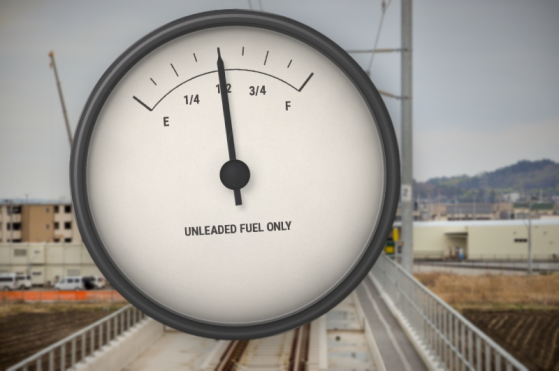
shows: 0.5
